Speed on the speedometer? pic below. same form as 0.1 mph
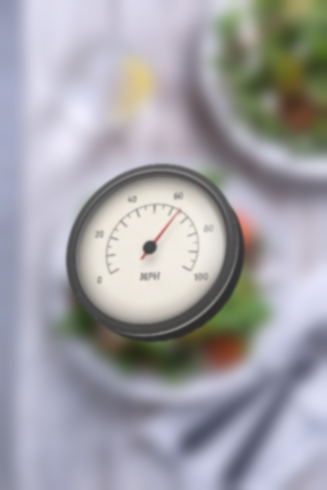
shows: 65 mph
